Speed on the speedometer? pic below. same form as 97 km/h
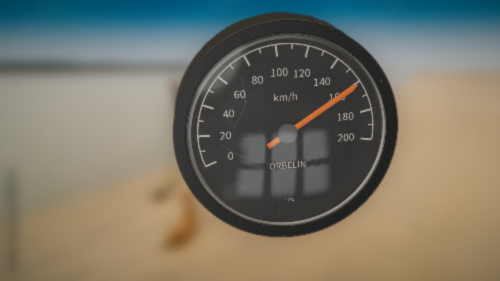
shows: 160 km/h
